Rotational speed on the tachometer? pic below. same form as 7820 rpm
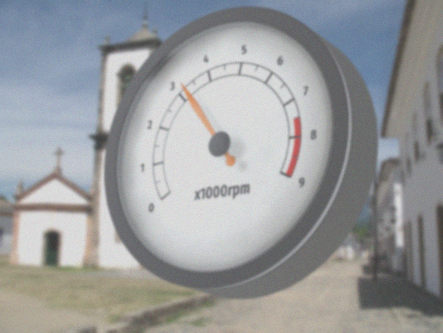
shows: 3250 rpm
